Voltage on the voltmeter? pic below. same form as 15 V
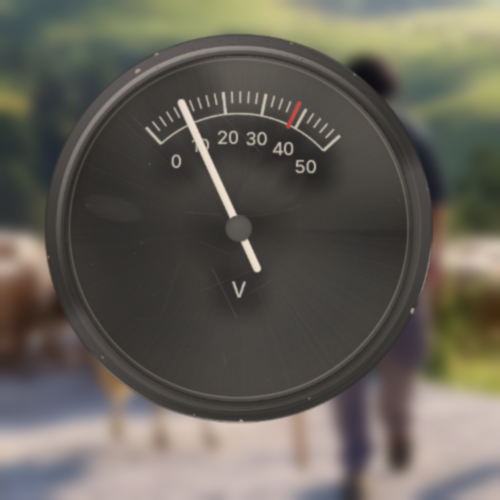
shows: 10 V
